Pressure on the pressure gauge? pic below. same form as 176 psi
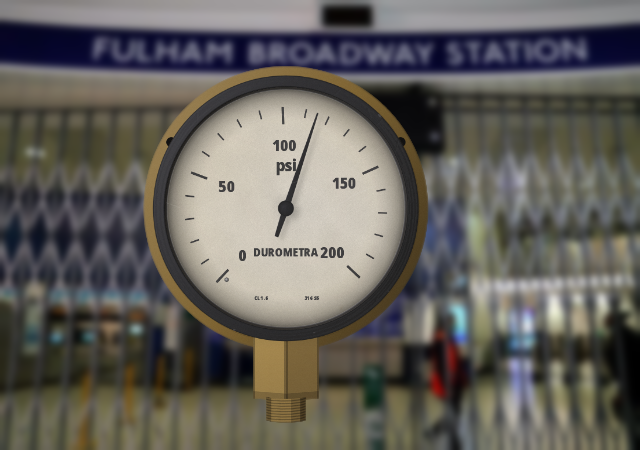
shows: 115 psi
